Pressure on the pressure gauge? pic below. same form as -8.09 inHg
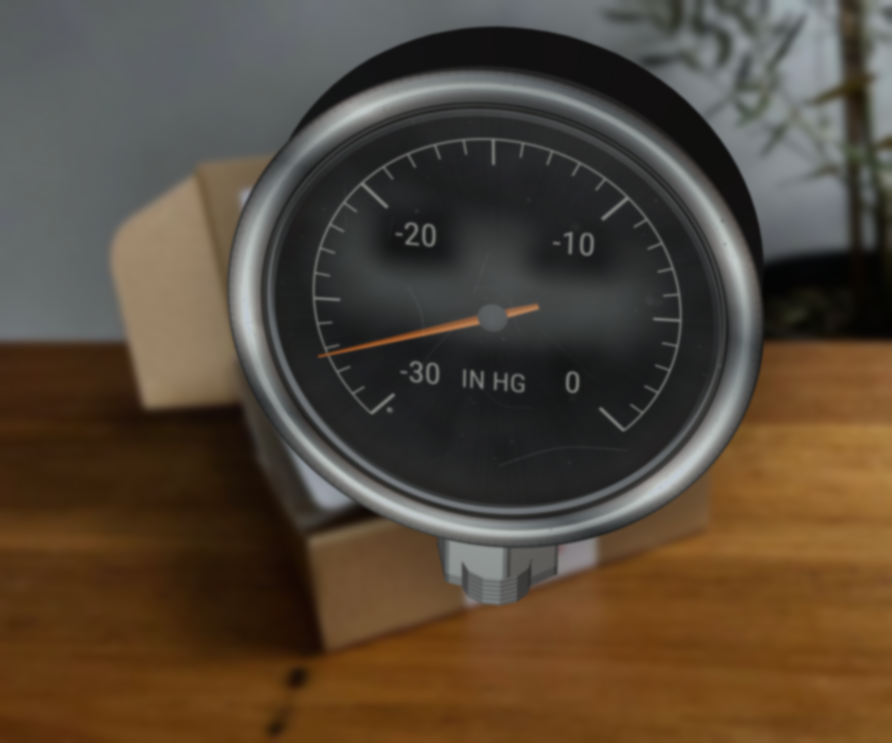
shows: -27 inHg
